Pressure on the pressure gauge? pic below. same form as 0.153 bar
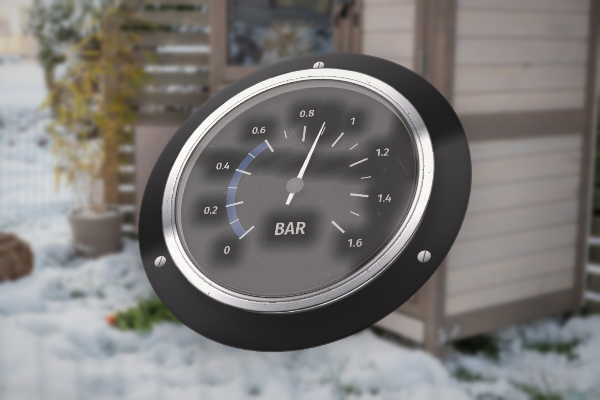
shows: 0.9 bar
